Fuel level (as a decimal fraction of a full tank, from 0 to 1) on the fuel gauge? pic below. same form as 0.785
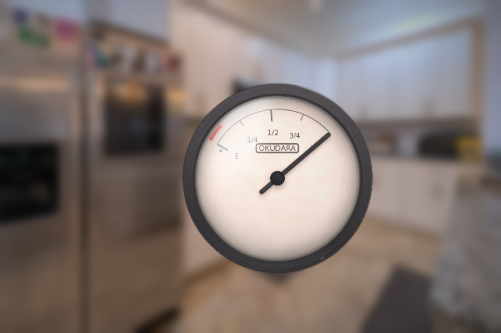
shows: 1
